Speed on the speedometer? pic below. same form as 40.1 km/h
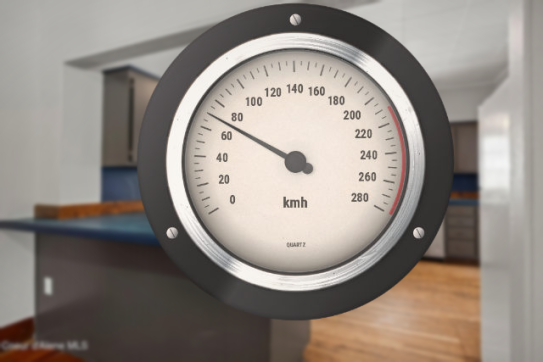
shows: 70 km/h
